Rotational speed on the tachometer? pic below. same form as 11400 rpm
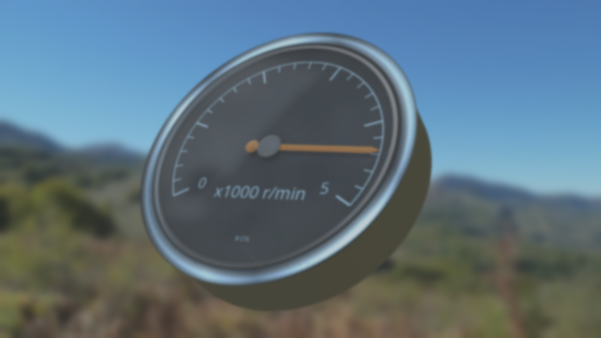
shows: 4400 rpm
